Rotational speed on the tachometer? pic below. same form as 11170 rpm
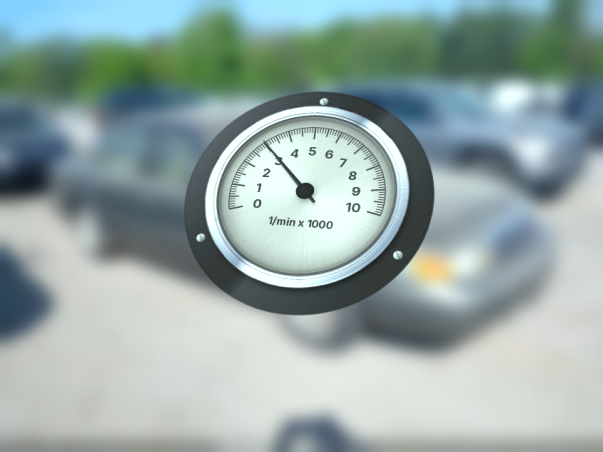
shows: 3000 rpm
